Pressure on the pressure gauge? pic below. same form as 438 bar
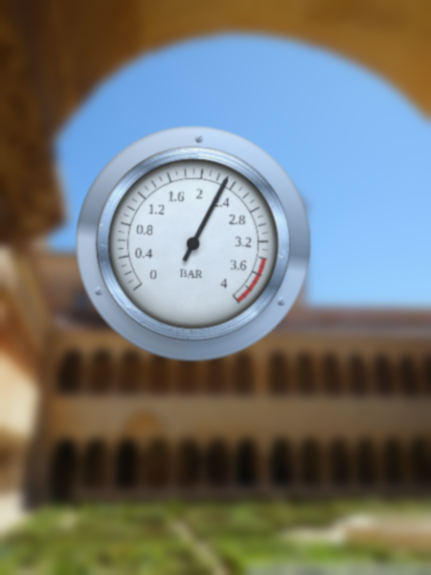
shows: 2.3 bar
